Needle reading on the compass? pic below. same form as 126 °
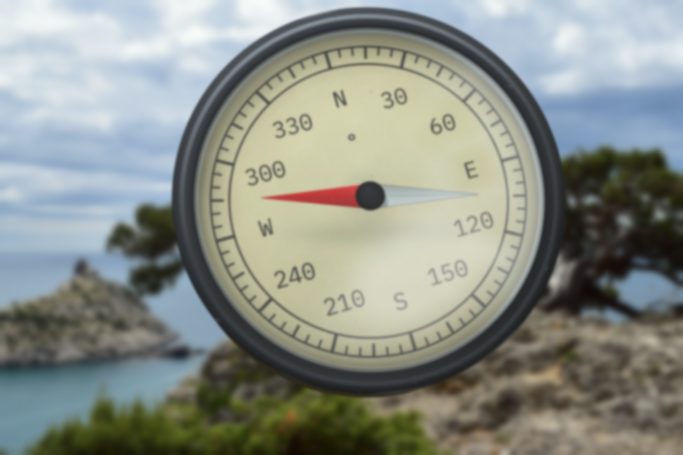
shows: 285 °
